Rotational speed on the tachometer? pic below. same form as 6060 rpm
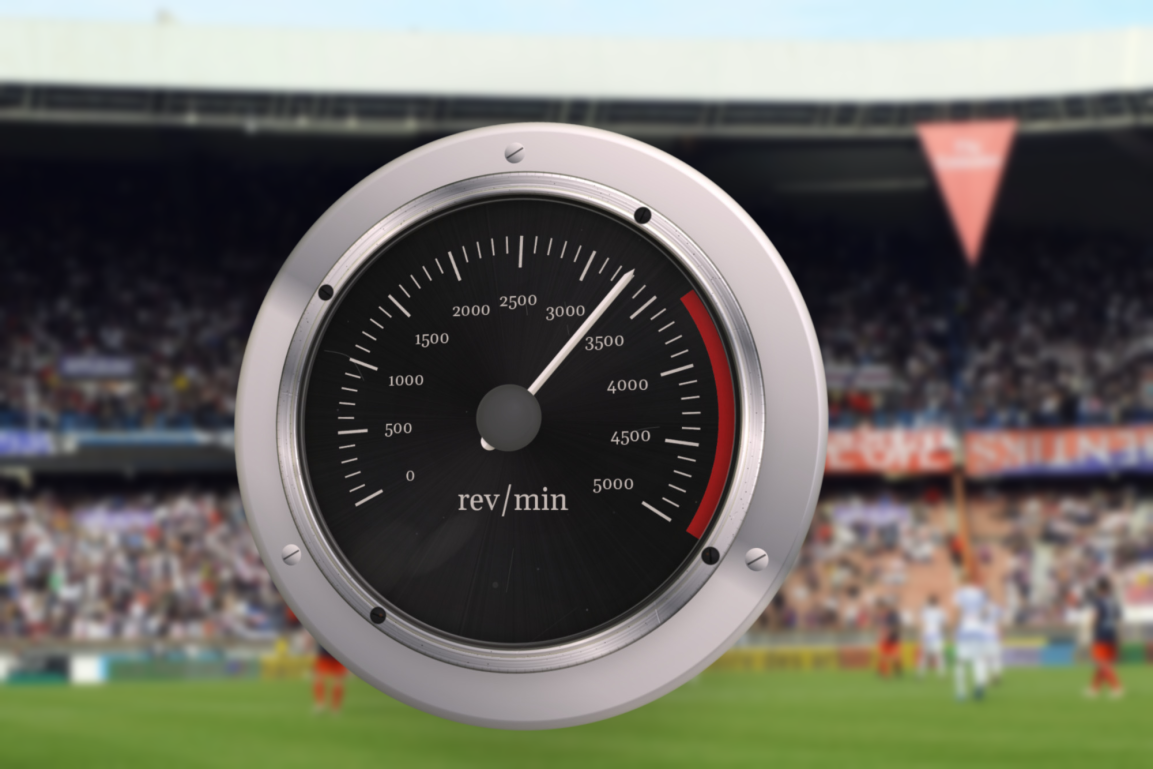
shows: 3300 rpm
